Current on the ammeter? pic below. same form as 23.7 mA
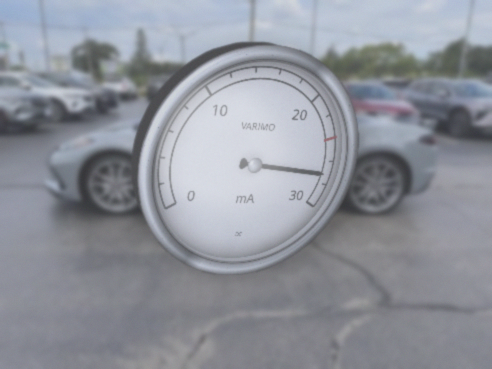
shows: 27 mA
